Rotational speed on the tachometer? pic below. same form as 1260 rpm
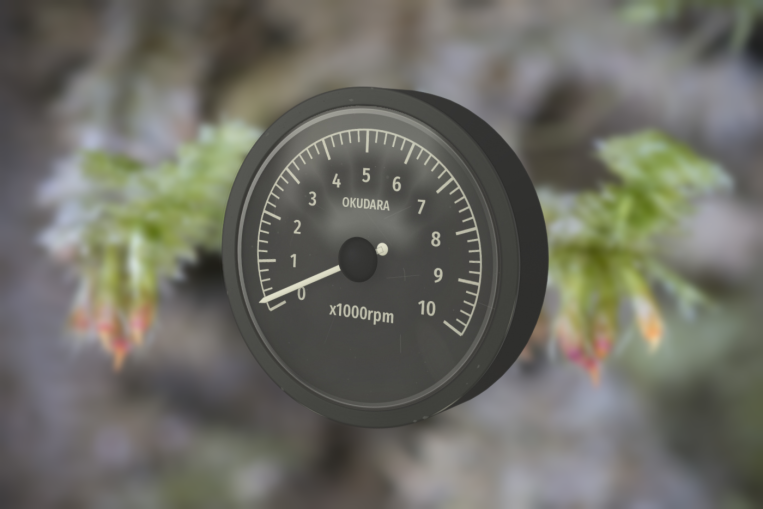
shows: 200 rpm
